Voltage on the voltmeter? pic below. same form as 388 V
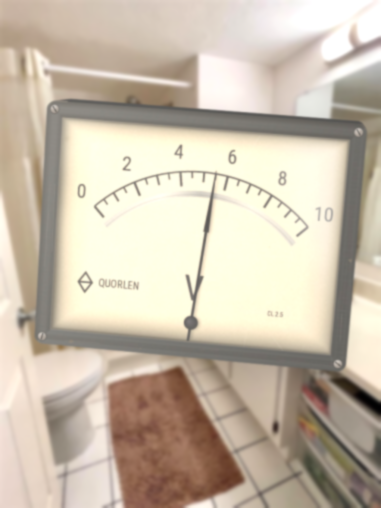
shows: 5.5 V
